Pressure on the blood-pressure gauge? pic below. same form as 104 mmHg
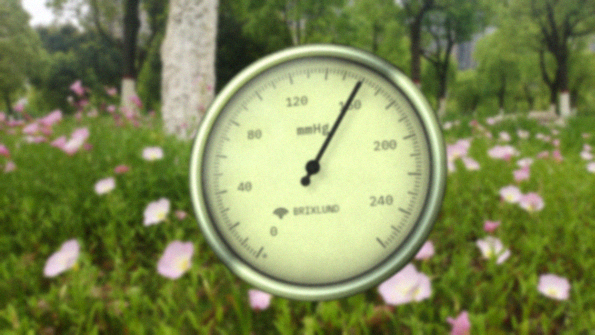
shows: 160 mmHg
